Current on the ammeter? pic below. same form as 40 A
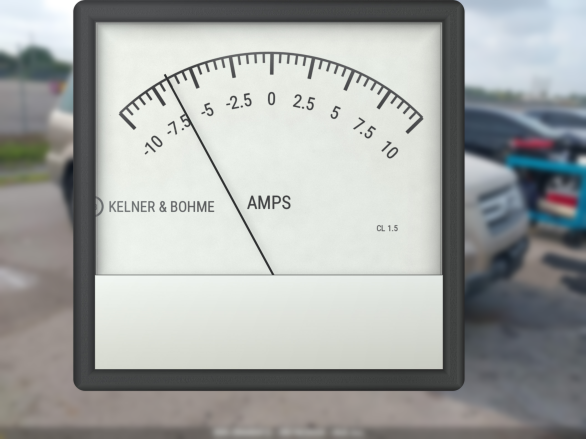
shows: -6.5 A
